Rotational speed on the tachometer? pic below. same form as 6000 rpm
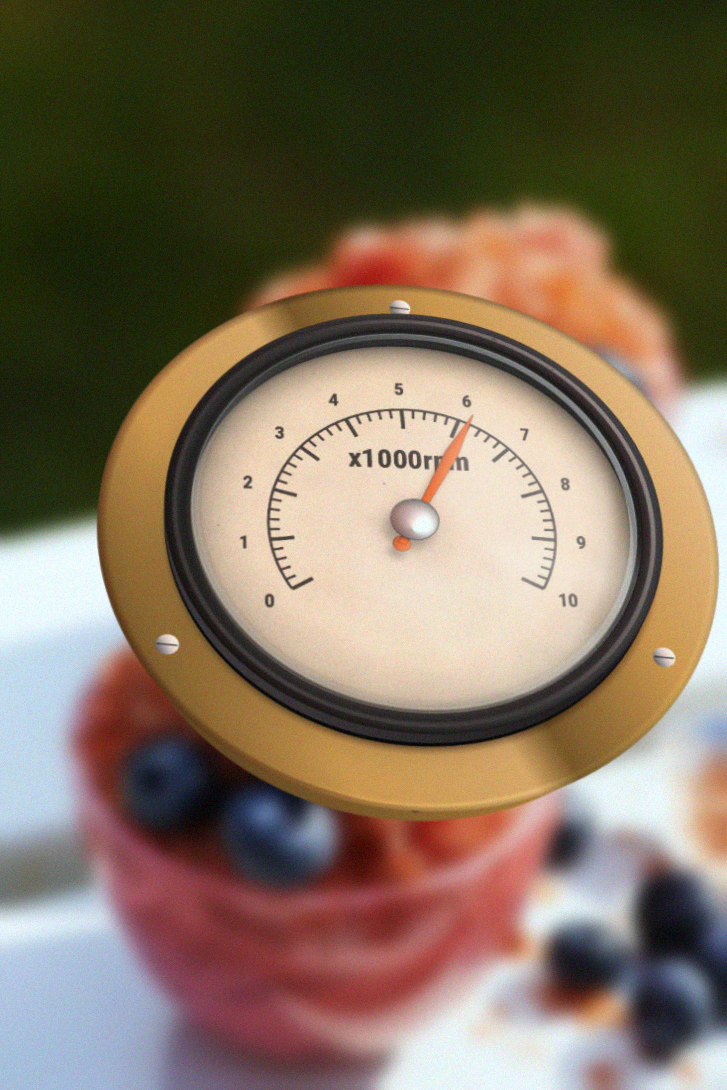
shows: 6200 rpm
